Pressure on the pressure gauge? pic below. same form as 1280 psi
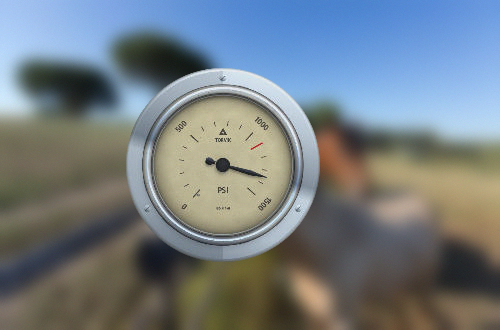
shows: 1350 psi
